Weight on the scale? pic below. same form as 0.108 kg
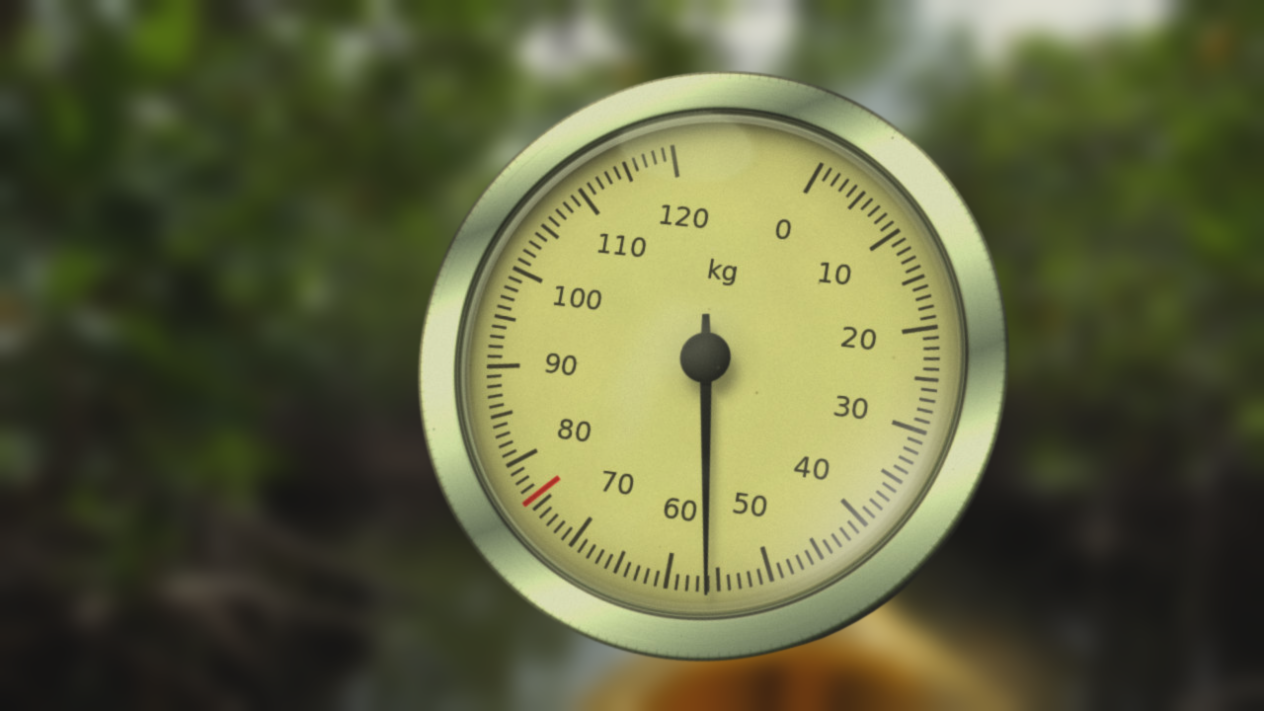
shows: 56 kg
